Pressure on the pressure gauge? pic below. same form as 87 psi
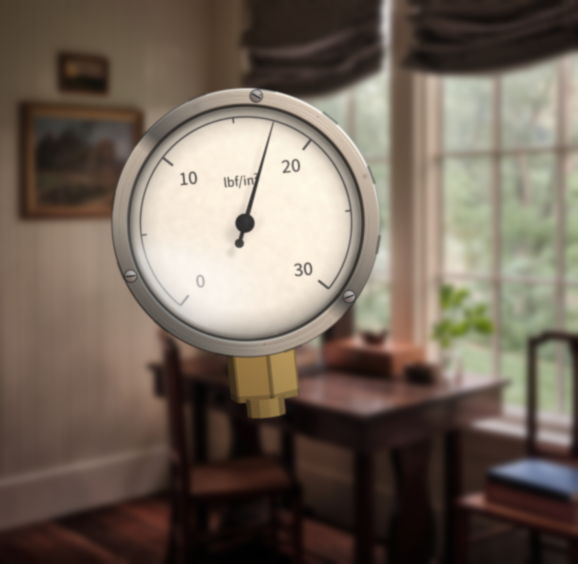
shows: 17.5 psi
